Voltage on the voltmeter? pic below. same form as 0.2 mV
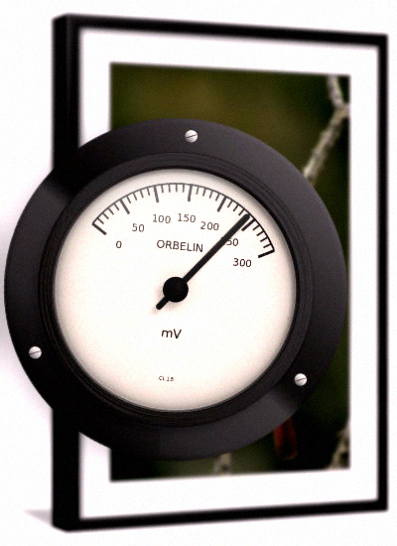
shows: 240 mV
